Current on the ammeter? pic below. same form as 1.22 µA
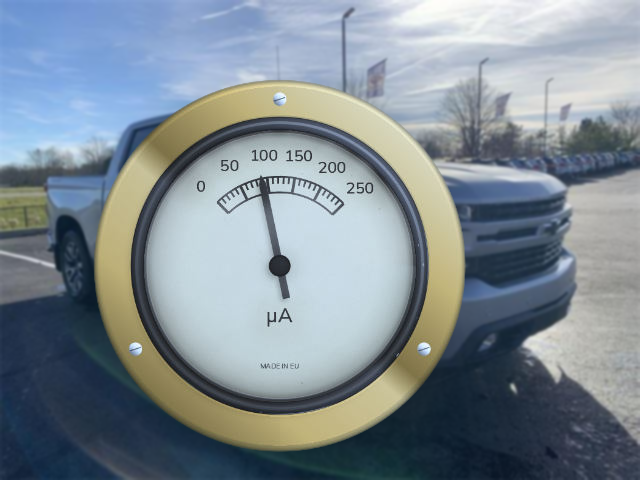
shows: 90 µA
